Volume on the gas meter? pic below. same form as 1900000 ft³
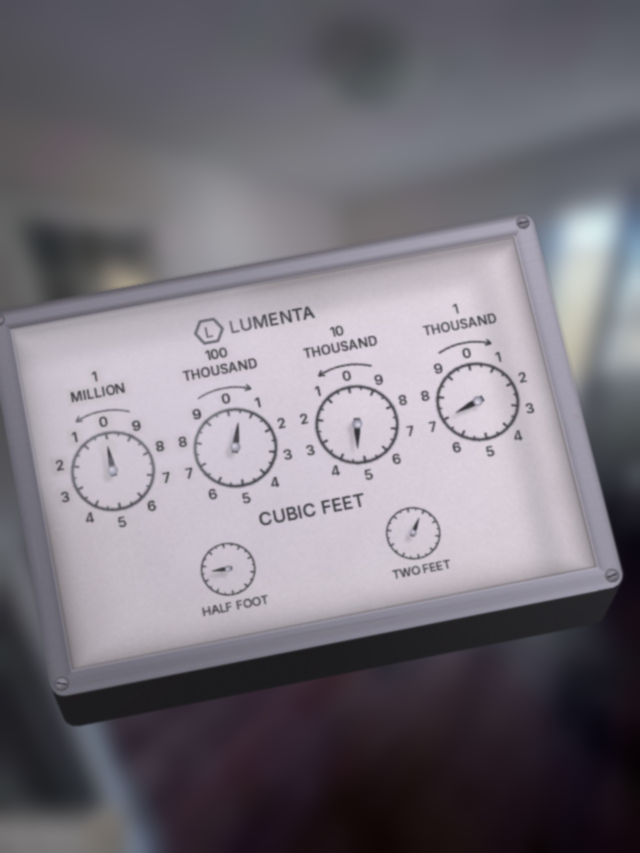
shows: 4700 ft³
